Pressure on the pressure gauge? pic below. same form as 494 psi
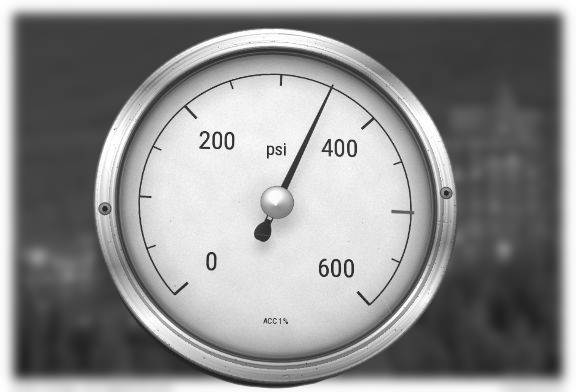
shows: 350 psi
